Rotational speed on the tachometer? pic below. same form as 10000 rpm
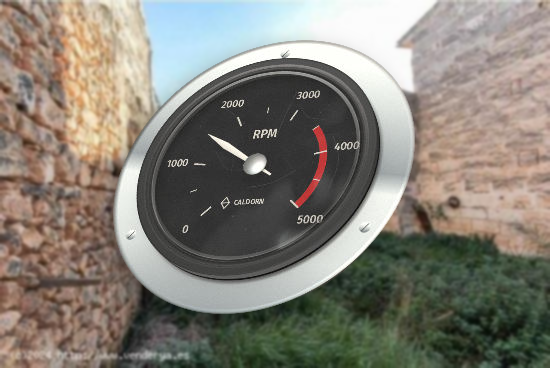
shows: 1500 rpm
